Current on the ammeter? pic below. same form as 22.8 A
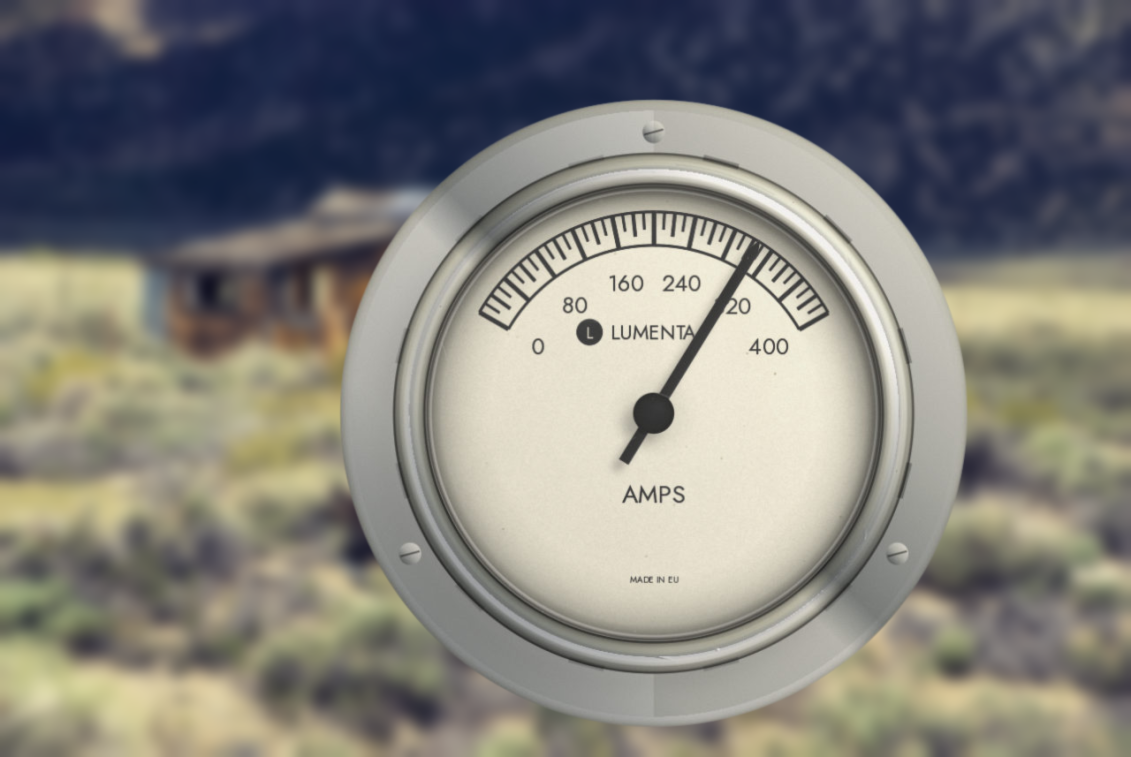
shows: 305 A
